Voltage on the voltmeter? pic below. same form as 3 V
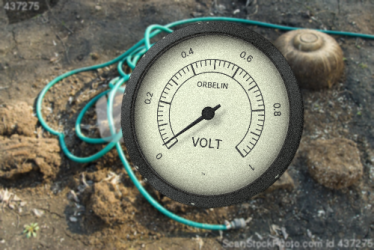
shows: 0.02 V
